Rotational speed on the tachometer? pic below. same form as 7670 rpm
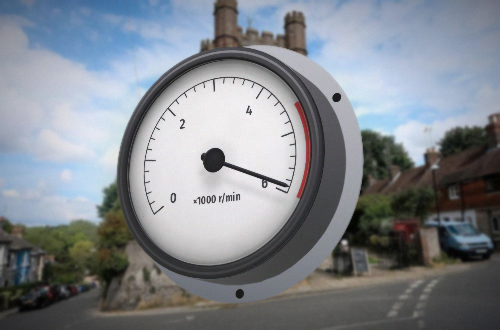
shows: 5900 rpm
